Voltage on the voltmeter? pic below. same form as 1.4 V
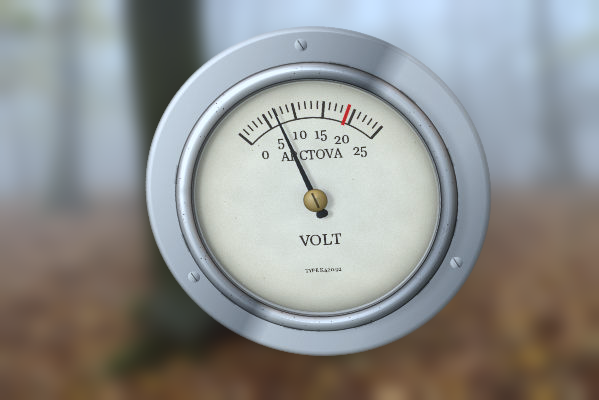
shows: 7 V
